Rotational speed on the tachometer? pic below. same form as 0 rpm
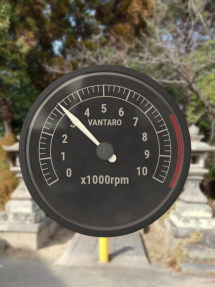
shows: 3200 rpm
